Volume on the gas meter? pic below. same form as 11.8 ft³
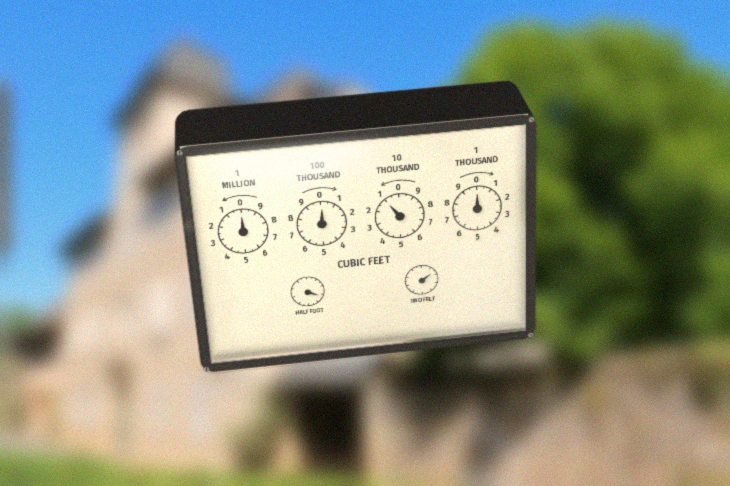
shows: 1000 ft³
